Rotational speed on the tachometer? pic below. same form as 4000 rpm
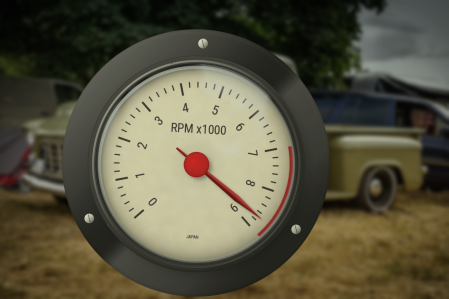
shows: 8700 rpm
